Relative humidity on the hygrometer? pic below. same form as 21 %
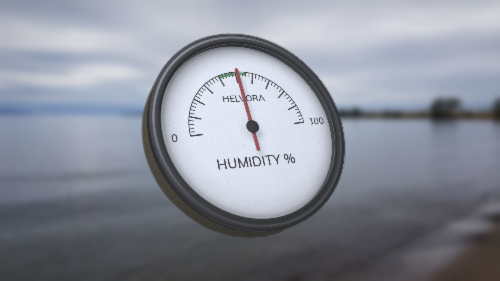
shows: 50 %
